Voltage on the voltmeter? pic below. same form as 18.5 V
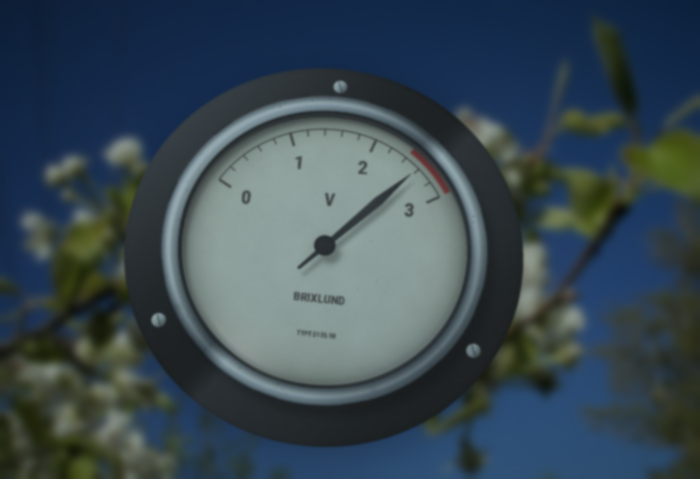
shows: 2.6 V
